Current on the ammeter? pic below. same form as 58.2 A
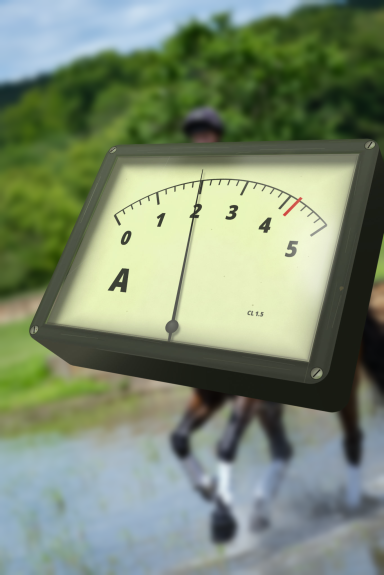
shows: 2 A
